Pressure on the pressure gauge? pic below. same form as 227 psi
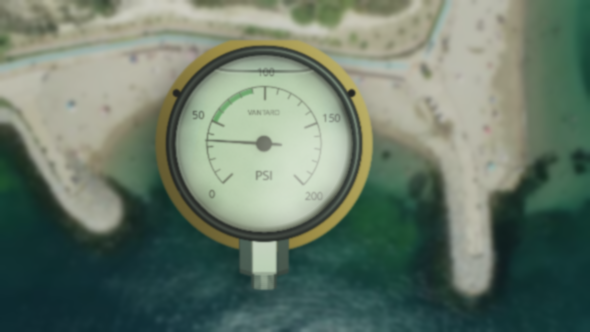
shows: 35 psi
